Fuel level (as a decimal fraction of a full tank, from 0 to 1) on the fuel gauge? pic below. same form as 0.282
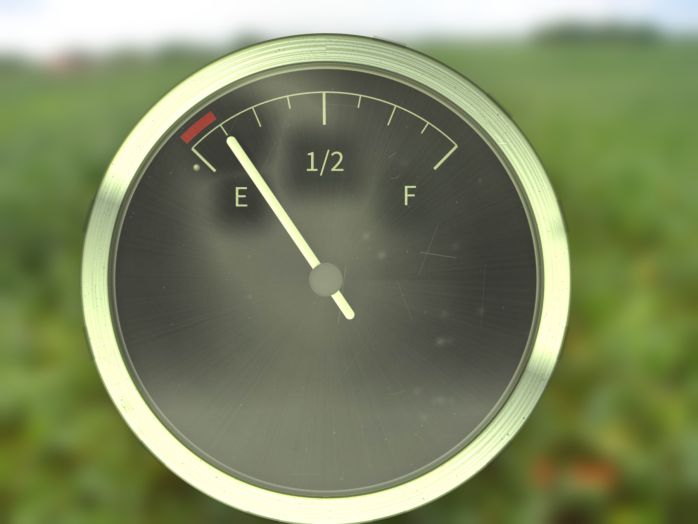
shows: 0.125
